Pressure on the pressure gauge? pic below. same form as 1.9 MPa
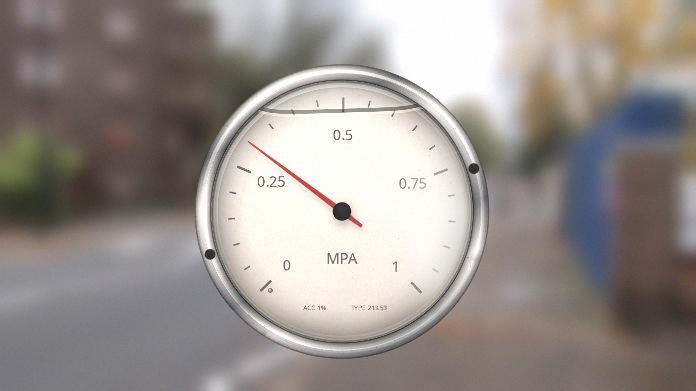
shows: 0.3 MPa
